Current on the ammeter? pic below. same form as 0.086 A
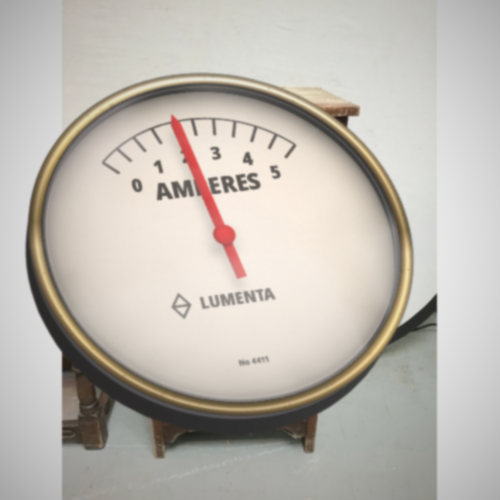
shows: 2 A
